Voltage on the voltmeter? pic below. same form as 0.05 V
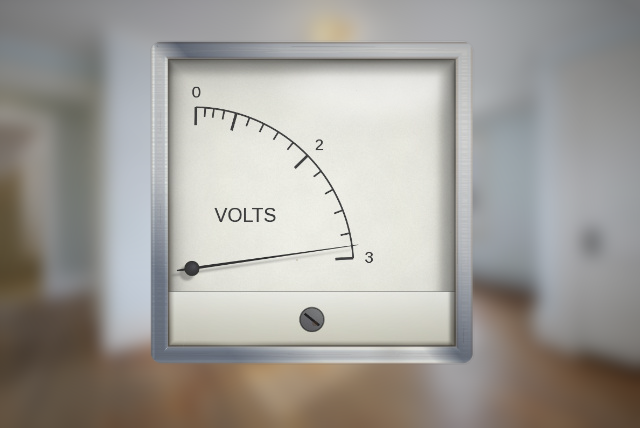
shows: 2.9 V
